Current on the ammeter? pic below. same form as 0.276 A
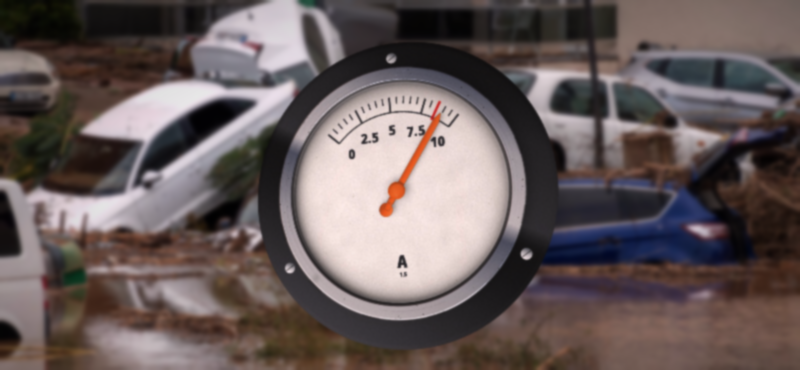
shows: 9 A
